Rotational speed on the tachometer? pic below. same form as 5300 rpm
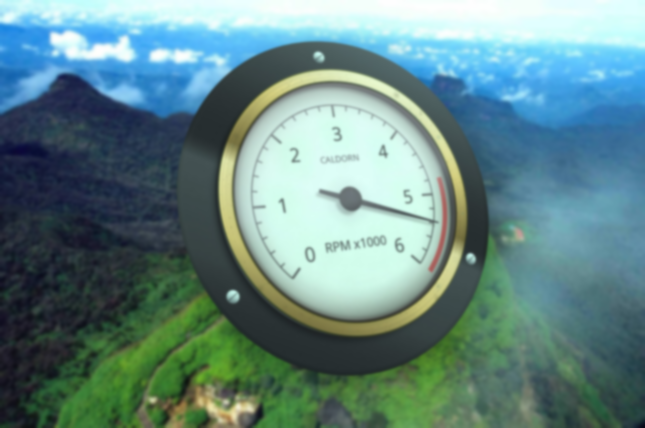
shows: 5400 rpm
